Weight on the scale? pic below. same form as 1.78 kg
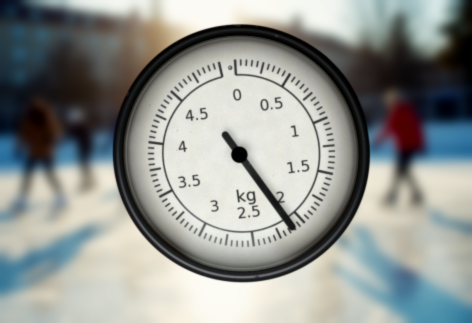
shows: 2.1 kg
